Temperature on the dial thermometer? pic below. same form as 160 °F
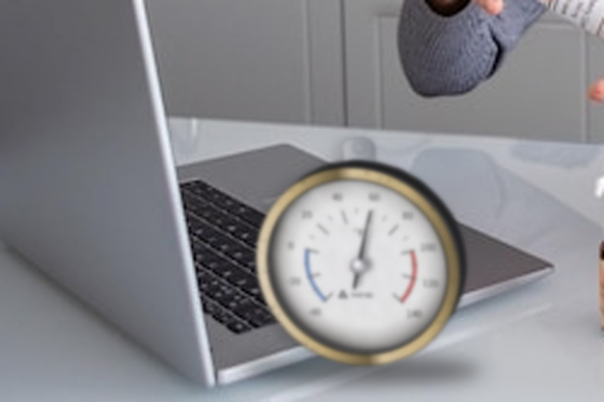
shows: 60 °F
